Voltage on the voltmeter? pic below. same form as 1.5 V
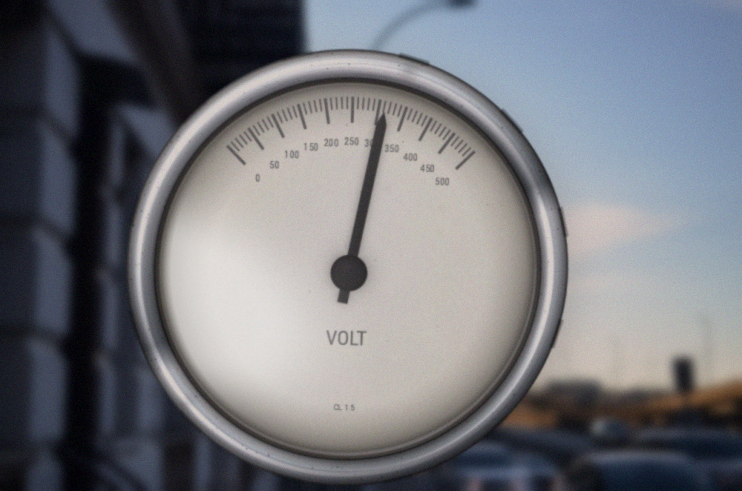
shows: 310 V
